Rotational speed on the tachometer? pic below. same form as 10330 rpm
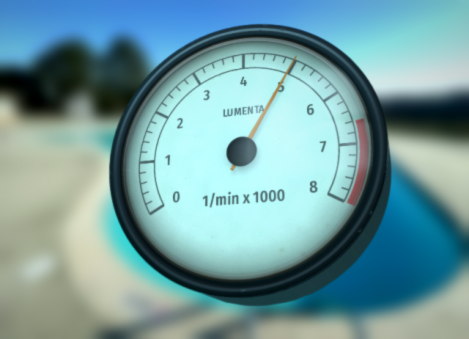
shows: 5000 rpm
